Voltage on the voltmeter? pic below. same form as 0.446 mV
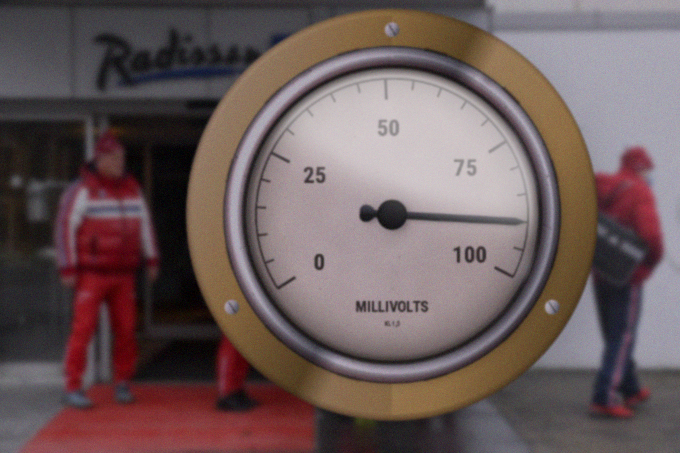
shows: 90 mV
